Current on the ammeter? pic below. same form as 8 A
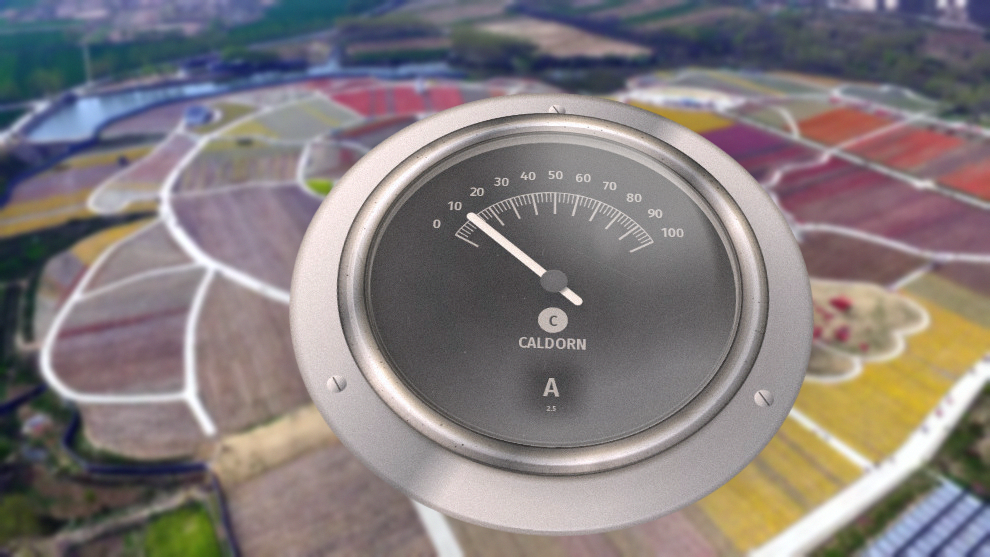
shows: 10 A
